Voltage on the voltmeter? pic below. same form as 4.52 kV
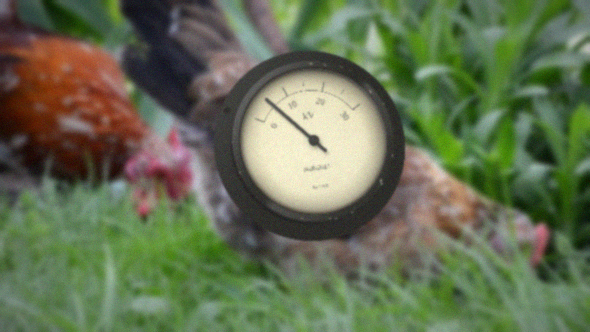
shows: 5 kV
